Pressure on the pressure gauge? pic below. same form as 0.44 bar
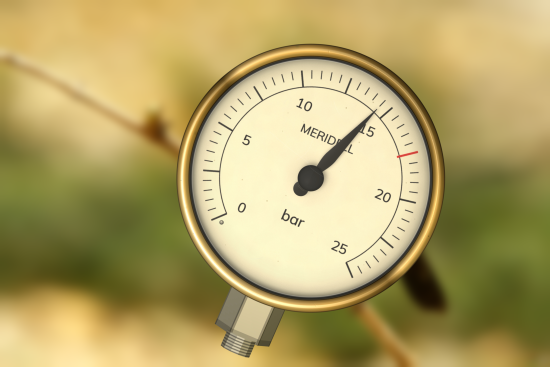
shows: 14.5 bar
